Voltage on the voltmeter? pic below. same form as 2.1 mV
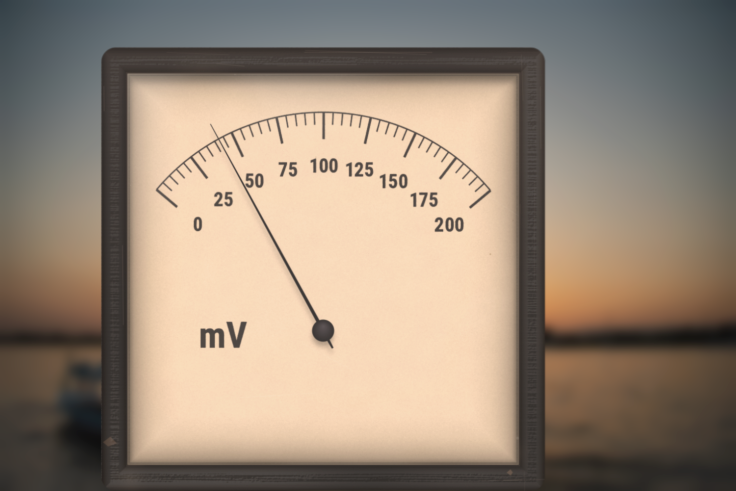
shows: 42.5 mV
